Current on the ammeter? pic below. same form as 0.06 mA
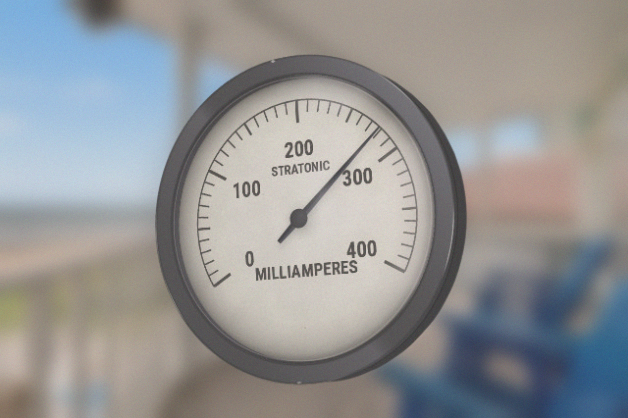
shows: 280 mA
